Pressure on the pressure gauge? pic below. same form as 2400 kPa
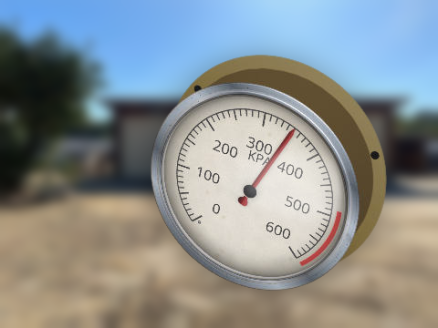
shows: 350 kPa
